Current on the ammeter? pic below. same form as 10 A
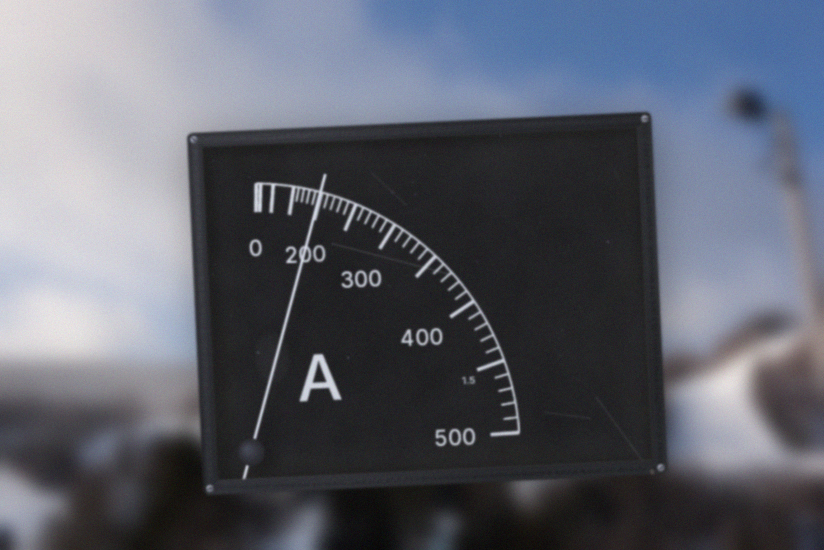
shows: 200 A
